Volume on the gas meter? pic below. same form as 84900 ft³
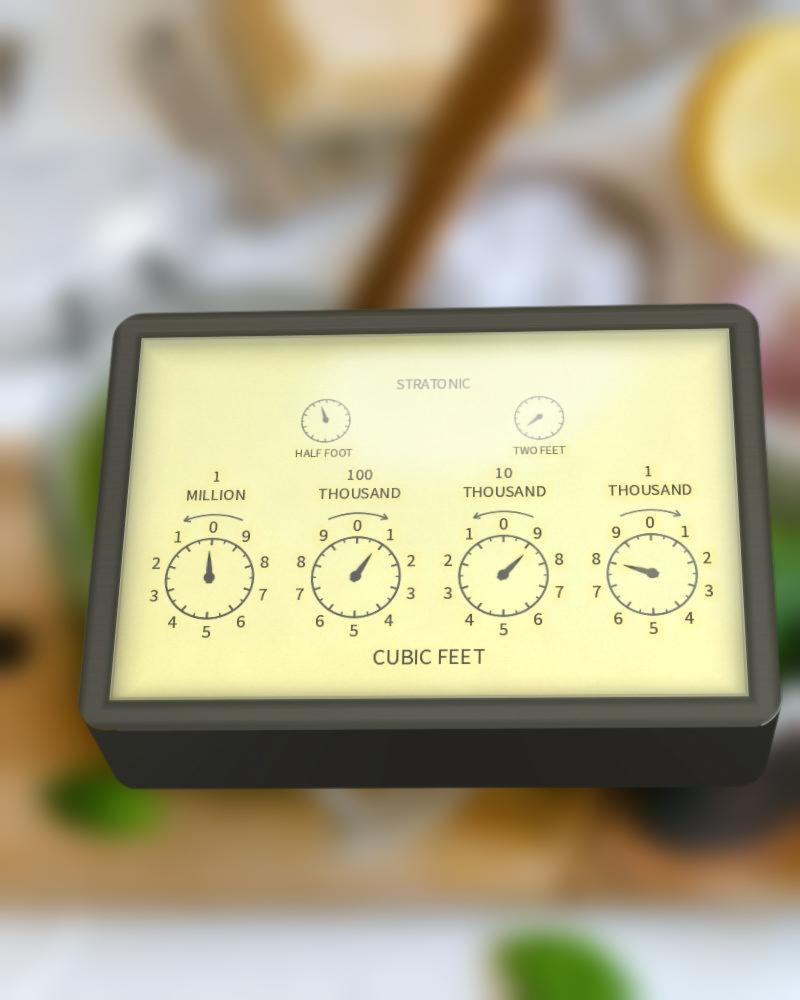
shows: 8800 ft³
